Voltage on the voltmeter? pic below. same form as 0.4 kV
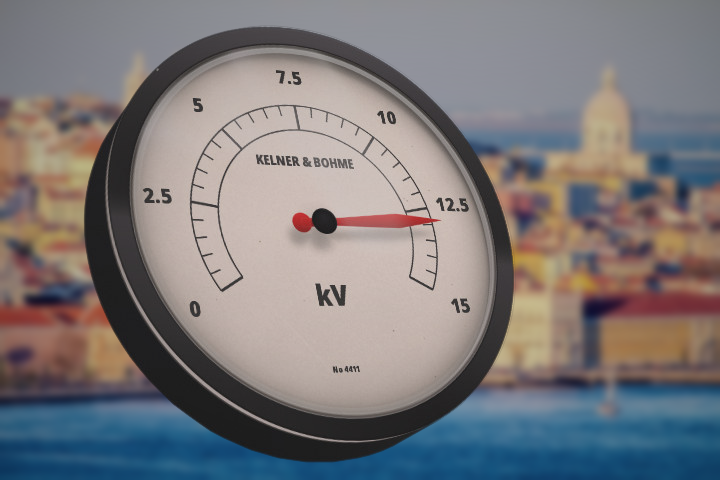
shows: 13 kV
